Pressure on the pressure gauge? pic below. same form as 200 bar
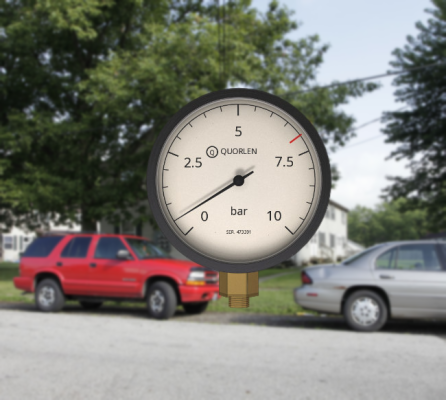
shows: 0.5 bar
